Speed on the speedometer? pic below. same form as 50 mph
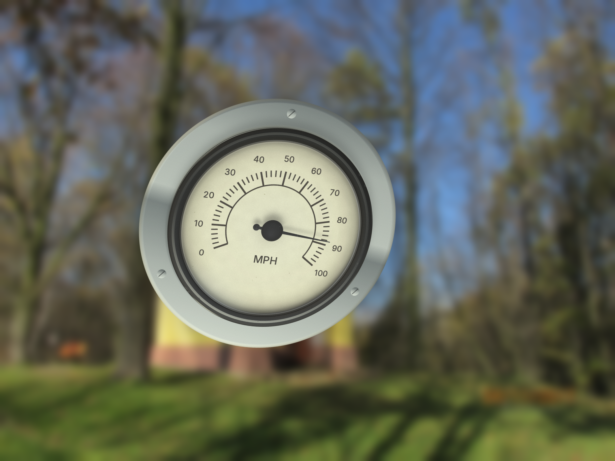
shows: 88 mph
